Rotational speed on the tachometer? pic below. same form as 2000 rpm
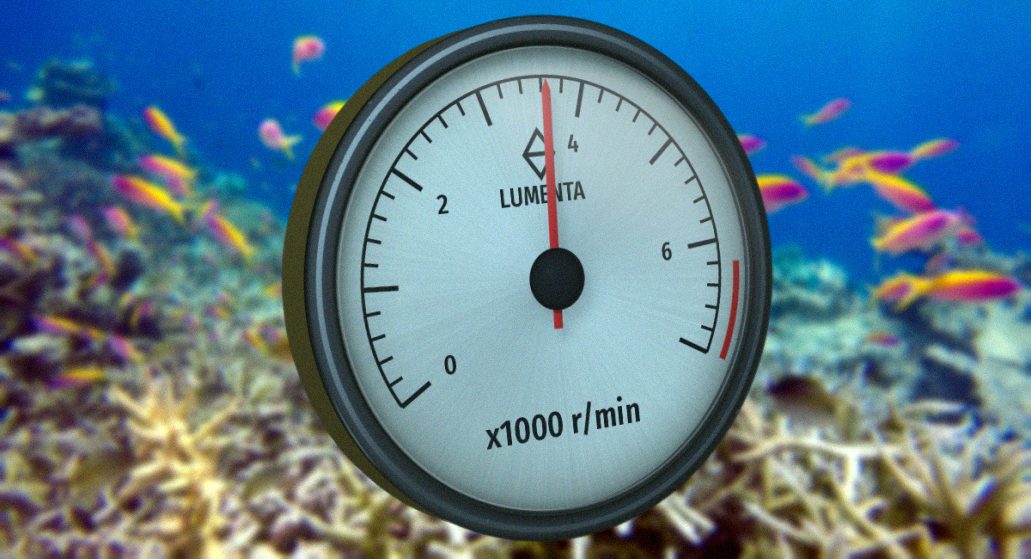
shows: 3600 rpm
